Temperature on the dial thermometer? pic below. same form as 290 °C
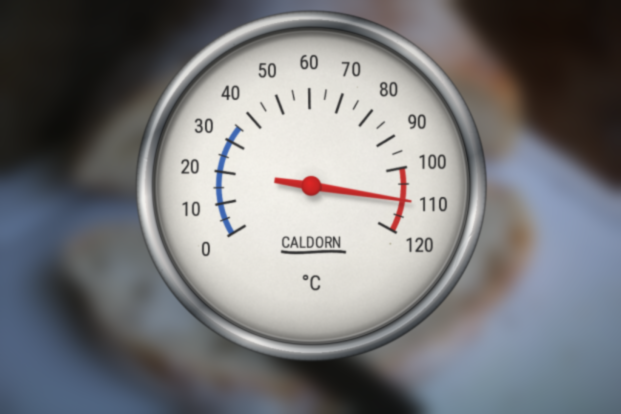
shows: 110 °C
